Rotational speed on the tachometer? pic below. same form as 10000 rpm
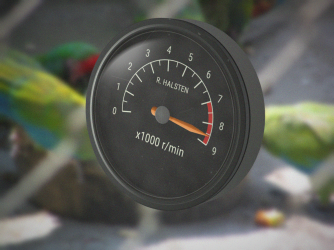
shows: 8500 rpm
